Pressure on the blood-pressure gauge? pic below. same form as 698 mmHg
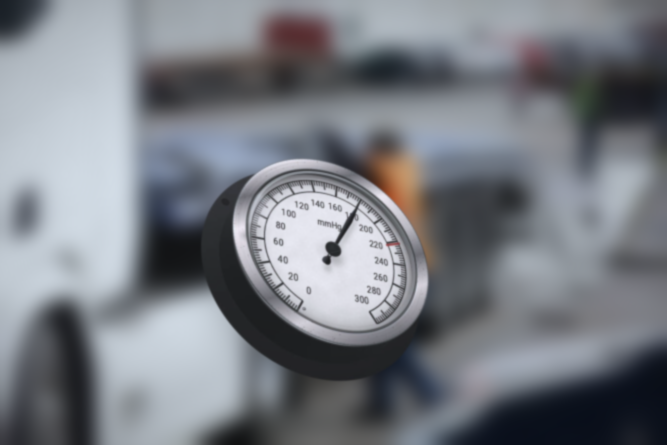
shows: 180 mmHg
